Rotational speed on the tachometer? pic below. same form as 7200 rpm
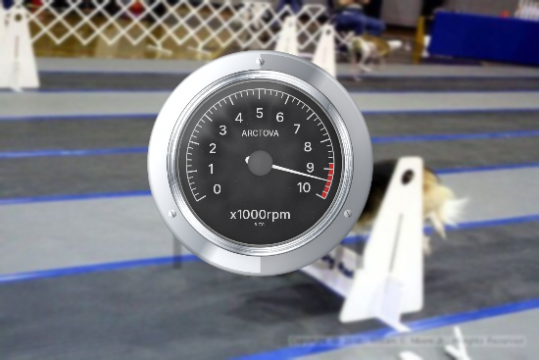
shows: 9400 rpm
